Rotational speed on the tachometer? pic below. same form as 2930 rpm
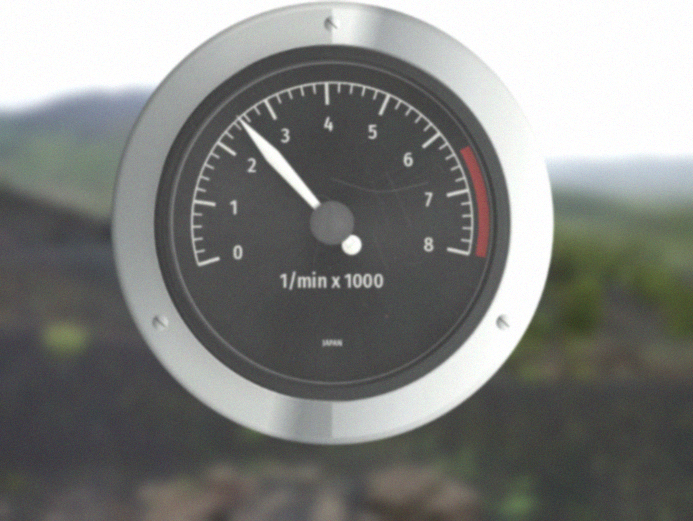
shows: 2500 rpm
